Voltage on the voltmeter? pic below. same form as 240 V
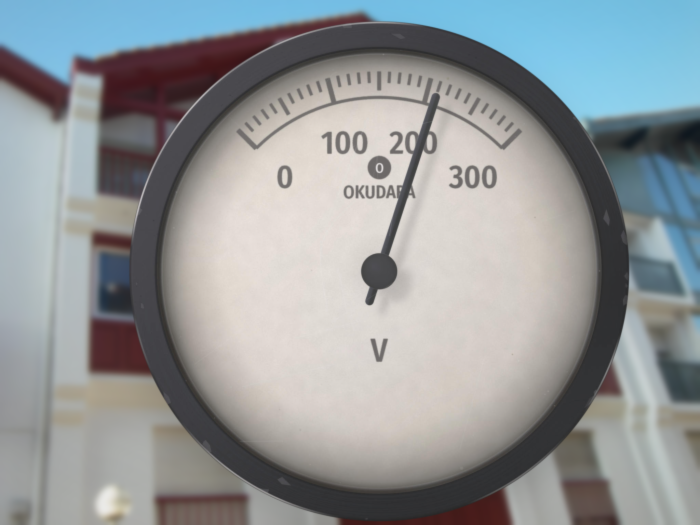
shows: 210 V
